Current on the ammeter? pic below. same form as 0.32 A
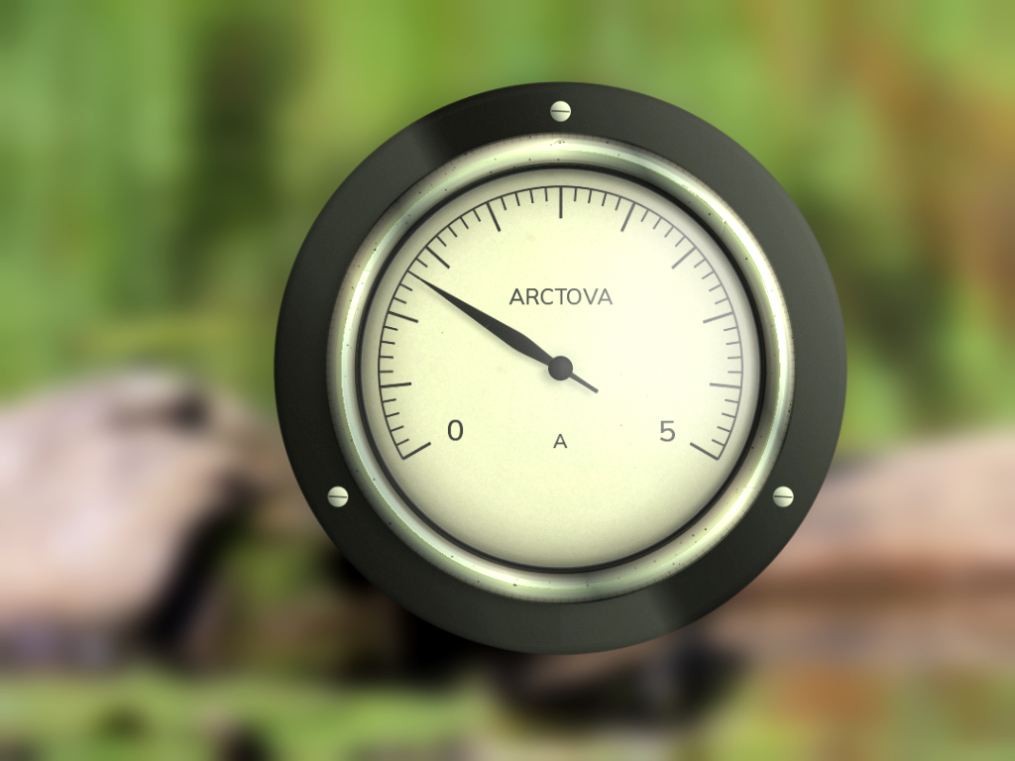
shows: 1.3 A
